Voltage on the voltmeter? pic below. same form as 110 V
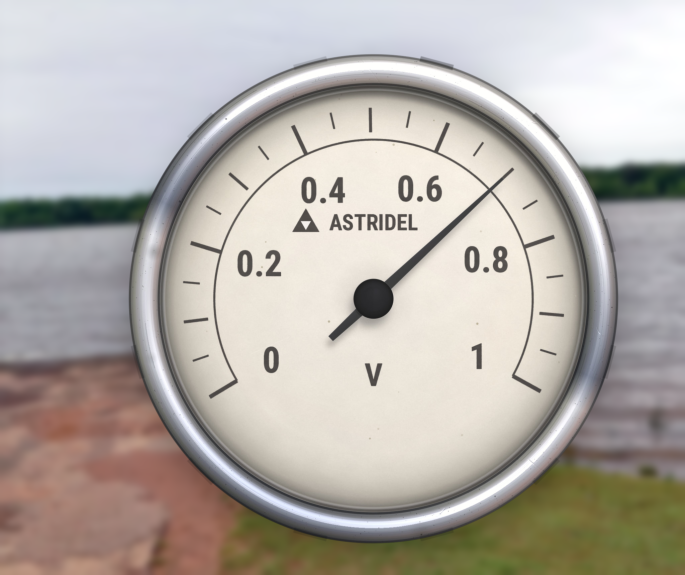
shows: 0.7 V
